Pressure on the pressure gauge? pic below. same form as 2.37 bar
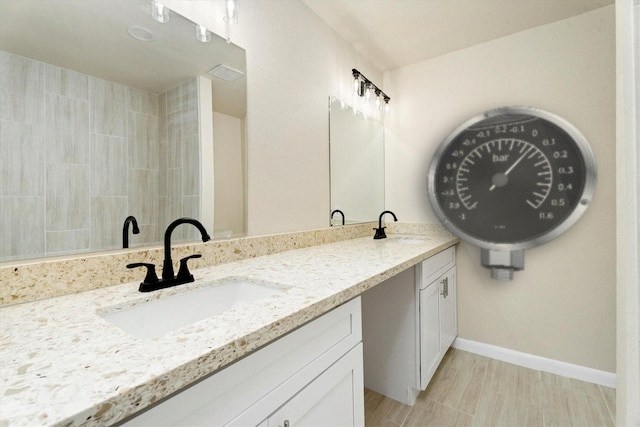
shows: 0.05 bar
